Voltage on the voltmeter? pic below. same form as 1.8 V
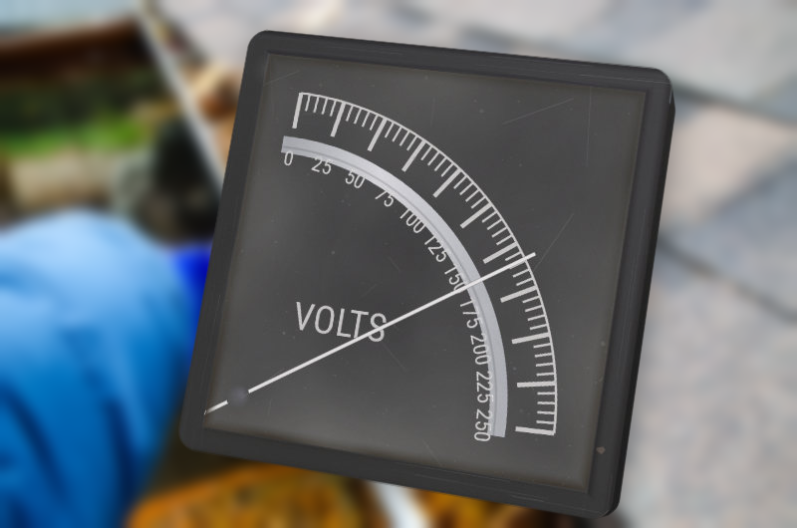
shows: 160 V
